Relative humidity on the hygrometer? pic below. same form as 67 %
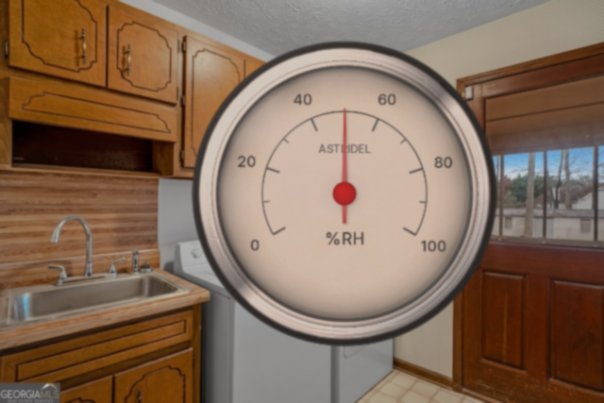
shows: 50 %
